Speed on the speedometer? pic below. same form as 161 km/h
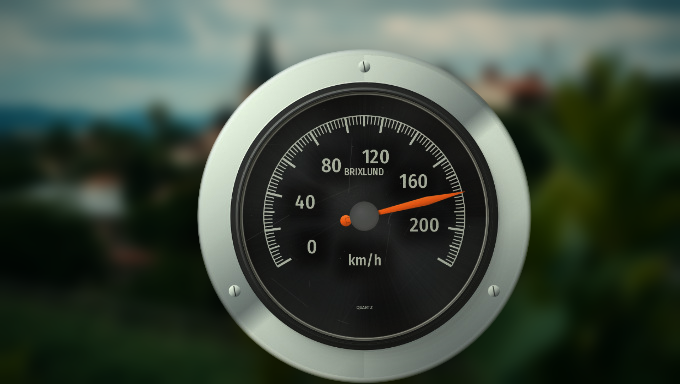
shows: 180 km/h
